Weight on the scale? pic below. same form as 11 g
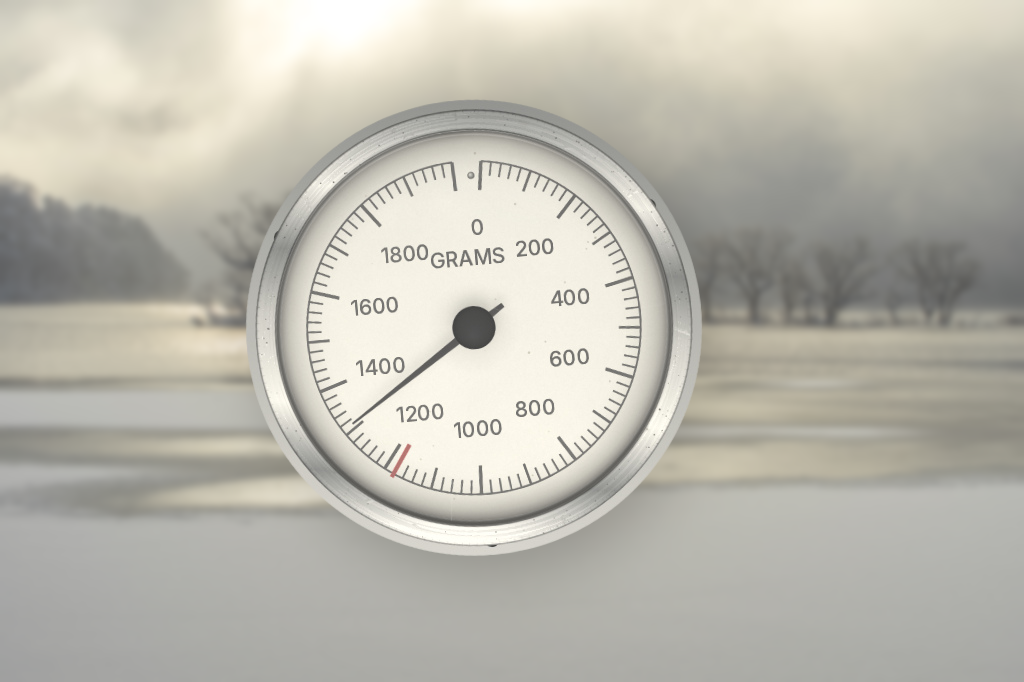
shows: 1310 g
